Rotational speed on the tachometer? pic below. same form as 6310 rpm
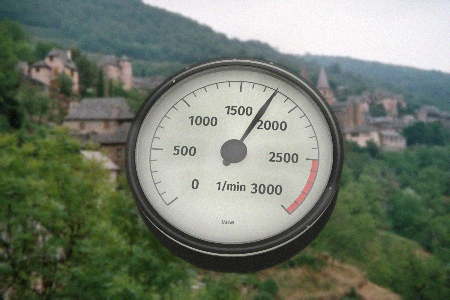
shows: 1800 rpm
